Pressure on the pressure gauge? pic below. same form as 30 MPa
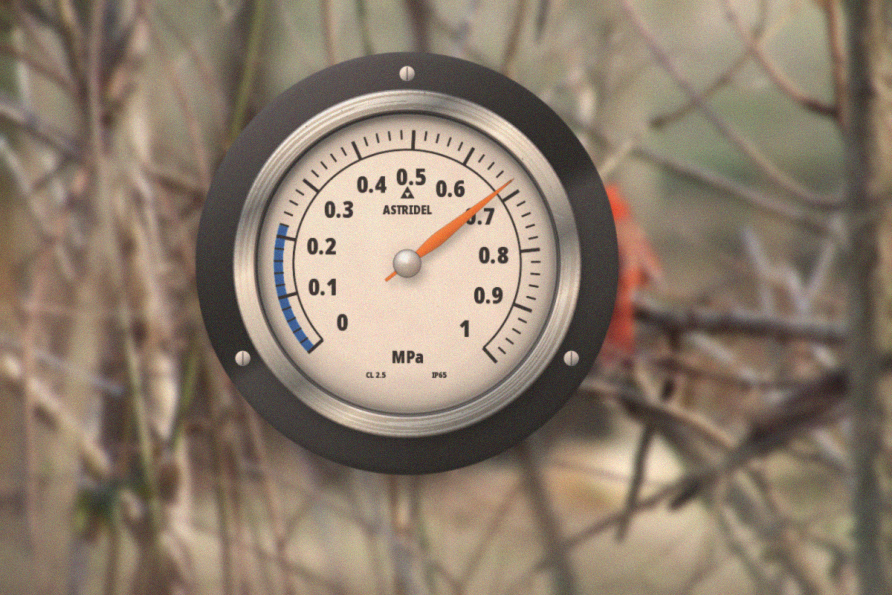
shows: 0.68 MPa
